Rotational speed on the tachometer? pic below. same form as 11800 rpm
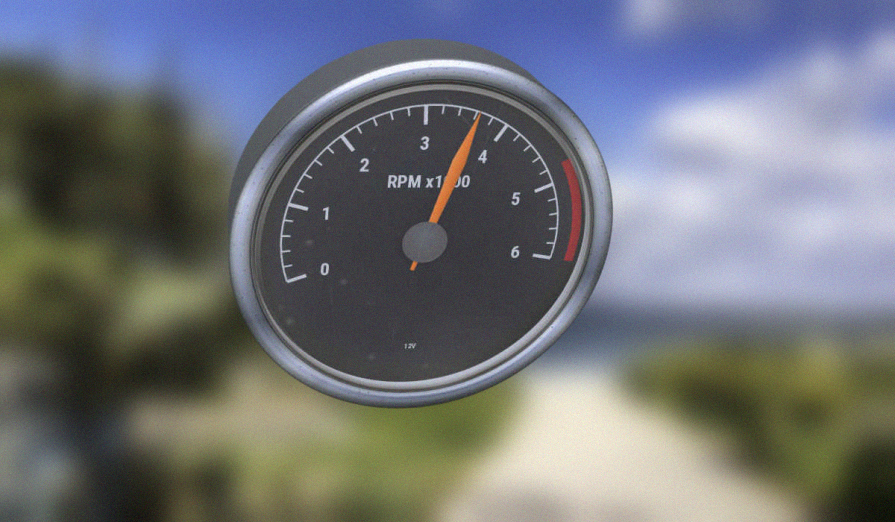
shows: 3600 rpm
